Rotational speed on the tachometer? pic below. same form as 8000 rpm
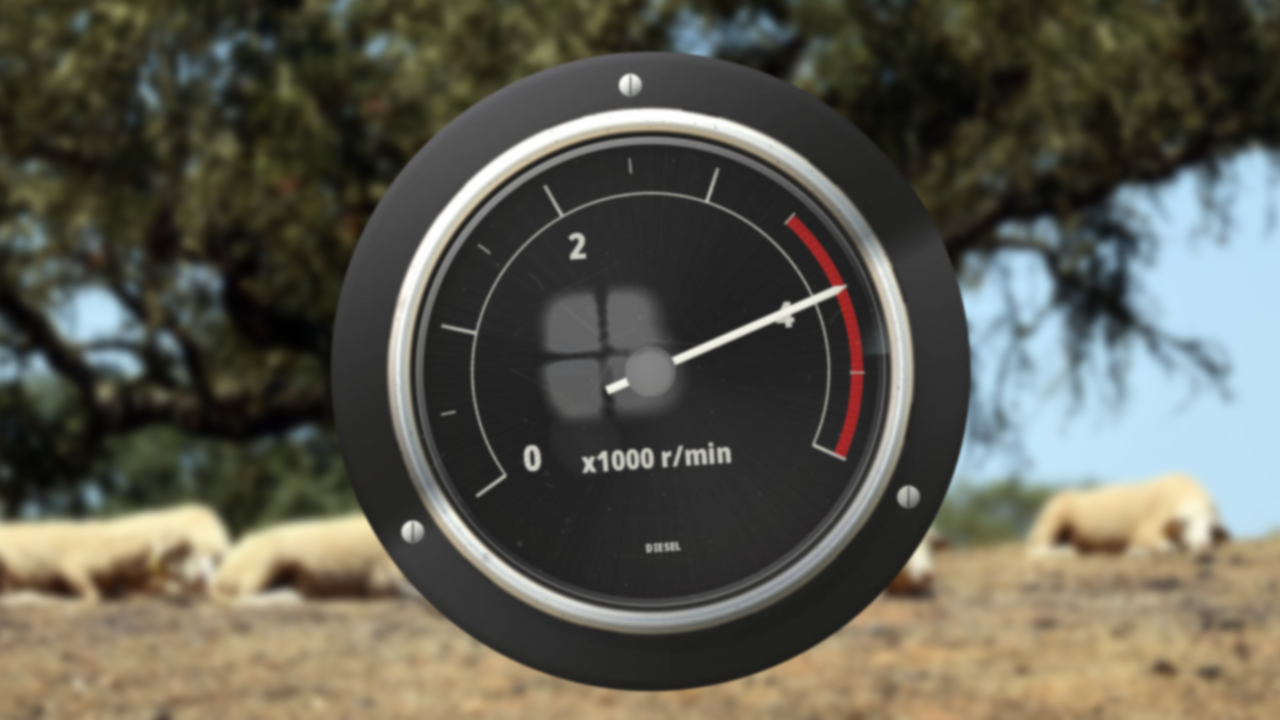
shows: 4000 rpm
